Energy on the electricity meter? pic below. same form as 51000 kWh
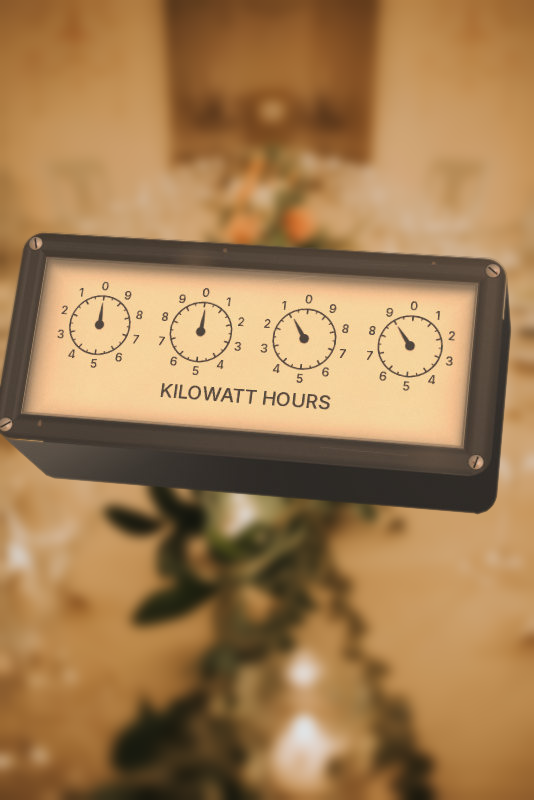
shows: 9 kWh
